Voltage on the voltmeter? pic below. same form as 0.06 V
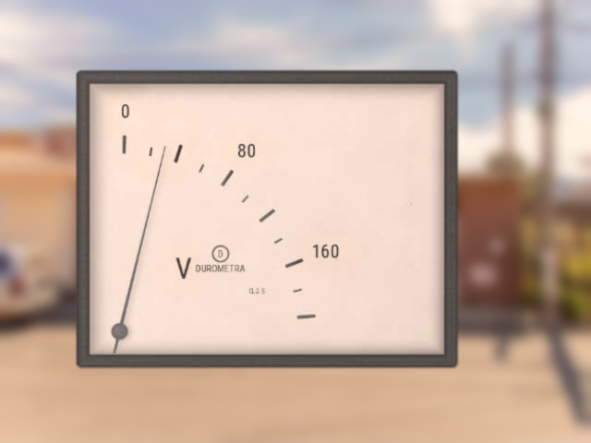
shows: 30 V
